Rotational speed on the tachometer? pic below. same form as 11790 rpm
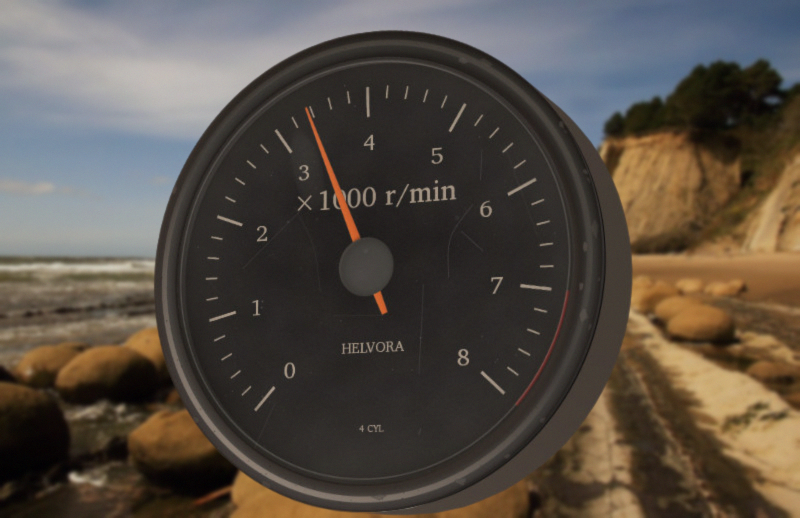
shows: 3400 rpm
